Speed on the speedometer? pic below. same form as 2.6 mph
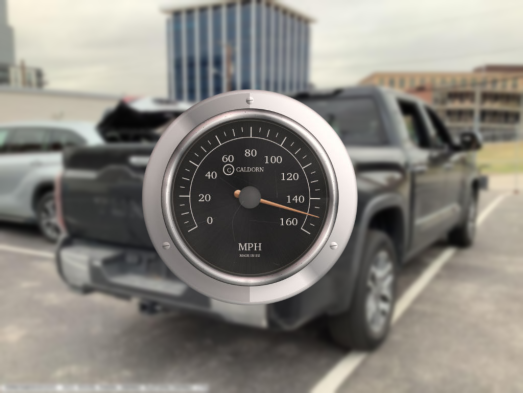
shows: 150 mph
